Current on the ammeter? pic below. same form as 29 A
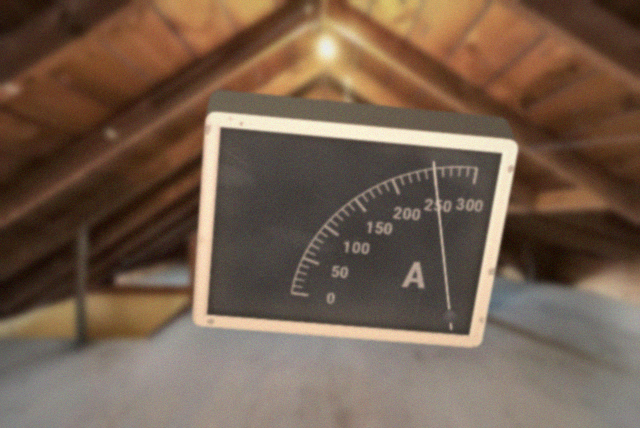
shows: 250 A
